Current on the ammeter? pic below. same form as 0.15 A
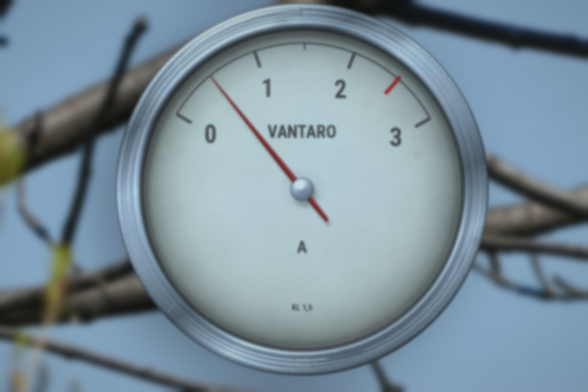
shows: 0.5 A
